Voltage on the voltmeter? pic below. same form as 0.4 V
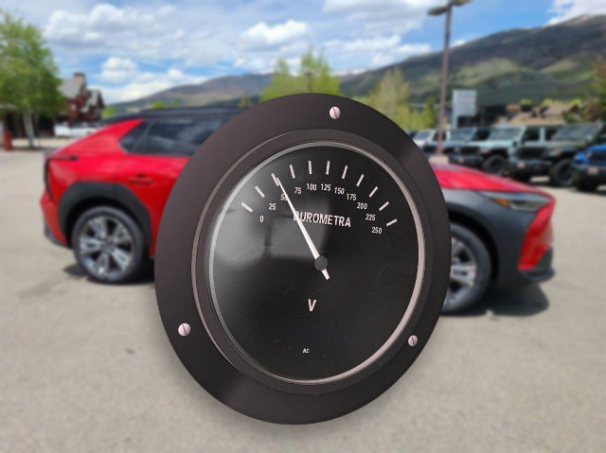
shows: 50 V
